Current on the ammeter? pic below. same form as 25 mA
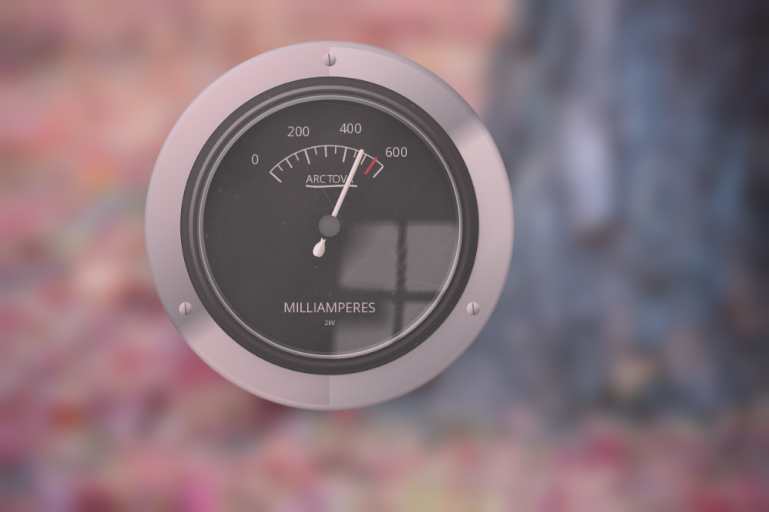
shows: 475 mA
